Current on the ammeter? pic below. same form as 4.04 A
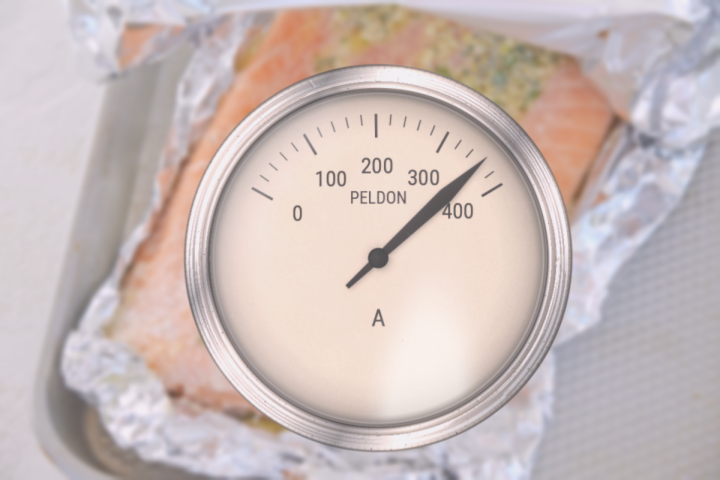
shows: 360 A
